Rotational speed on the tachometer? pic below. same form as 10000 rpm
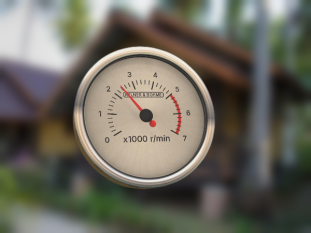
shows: 2400 rpm
